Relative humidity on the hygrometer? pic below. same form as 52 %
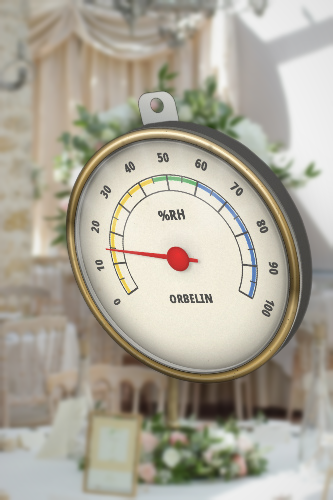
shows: 15 %
